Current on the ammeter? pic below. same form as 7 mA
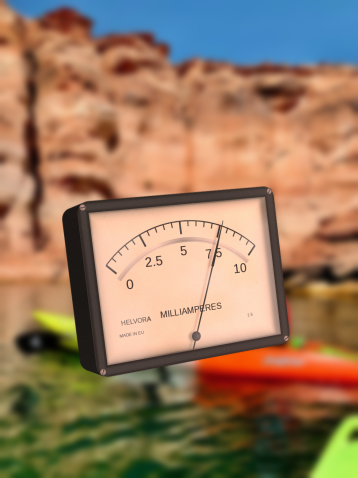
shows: 7.5 mA
